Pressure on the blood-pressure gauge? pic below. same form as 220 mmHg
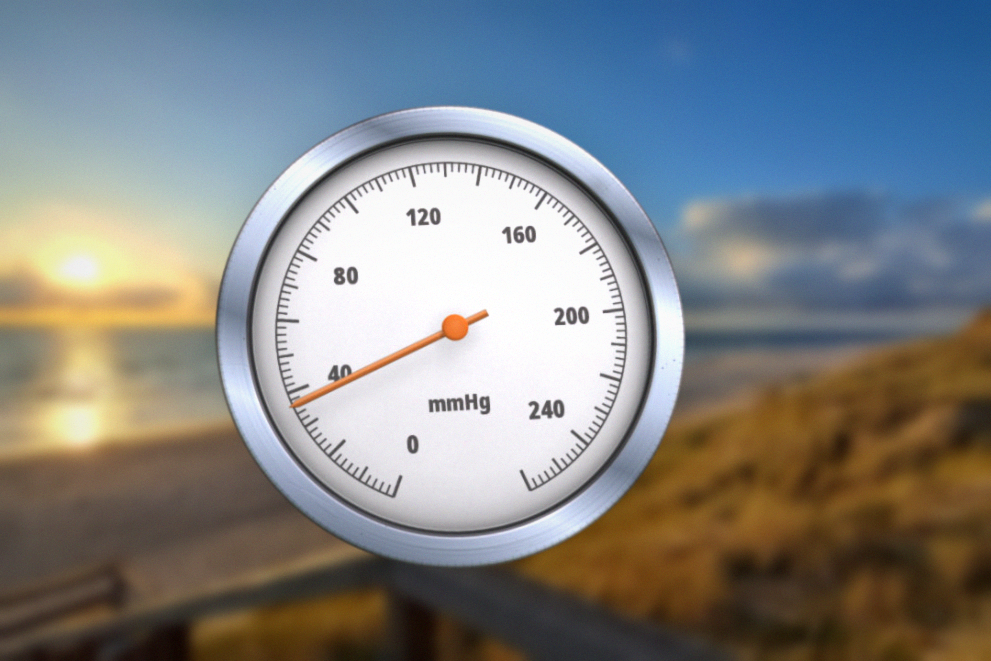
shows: 36 mmHg
